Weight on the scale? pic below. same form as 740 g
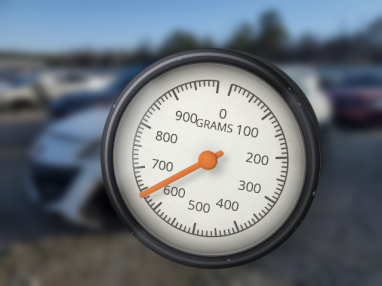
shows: 640 g
